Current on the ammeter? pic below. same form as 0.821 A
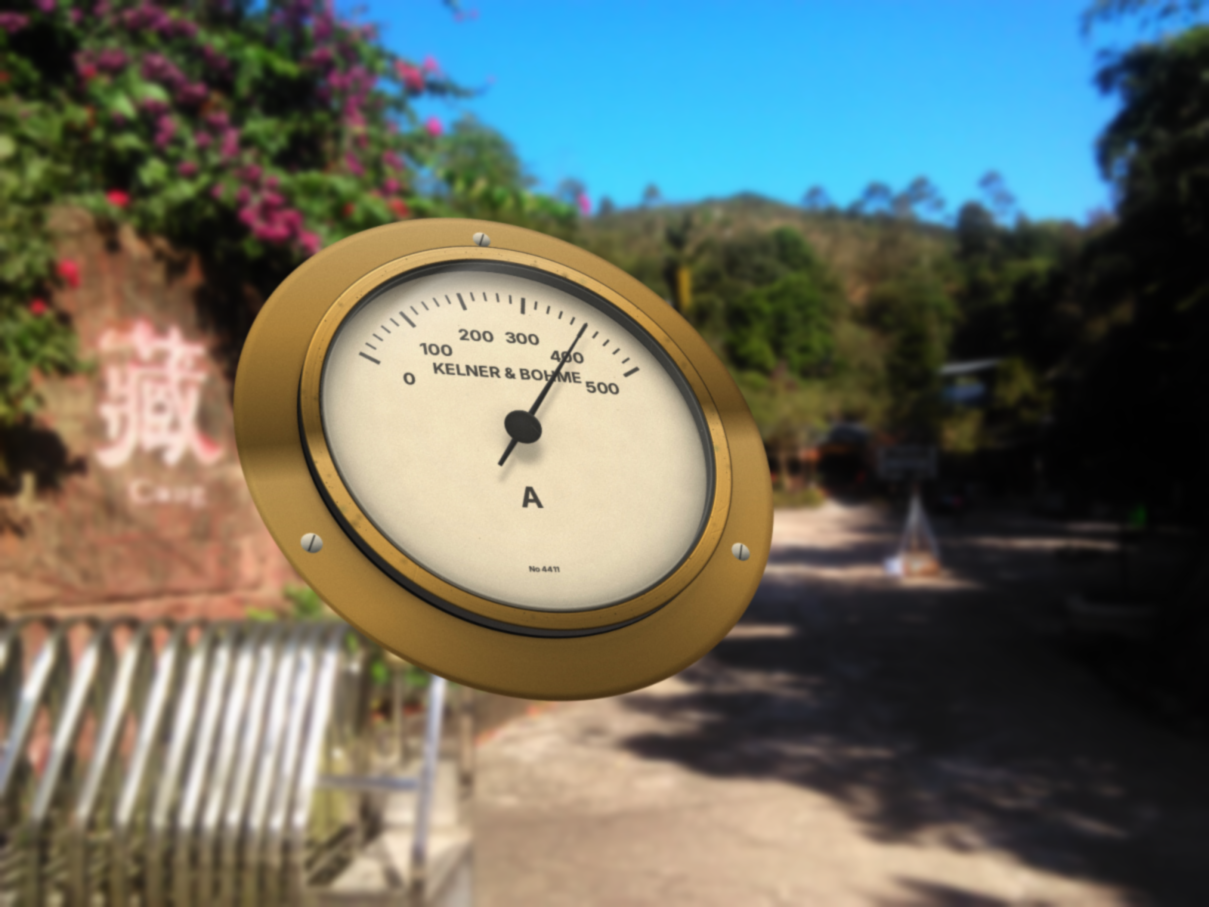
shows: 400 A
